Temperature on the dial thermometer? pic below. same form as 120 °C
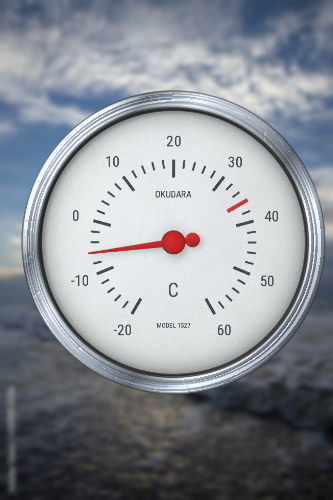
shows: -6 °C
